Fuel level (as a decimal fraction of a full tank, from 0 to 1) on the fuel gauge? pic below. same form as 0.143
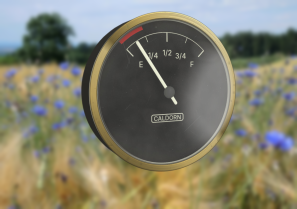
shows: 0.125
